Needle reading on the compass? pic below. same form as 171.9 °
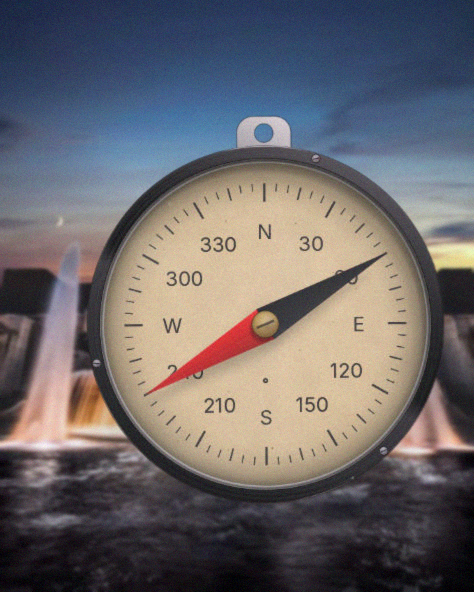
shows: 240 °
